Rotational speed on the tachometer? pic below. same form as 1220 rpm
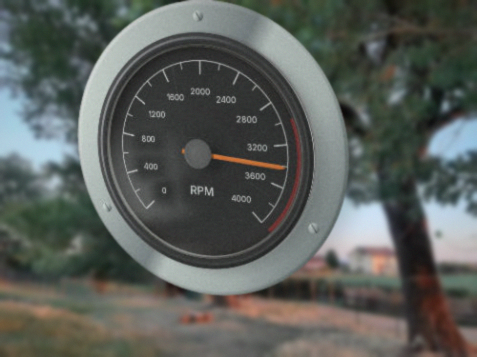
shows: 3400 rpm
